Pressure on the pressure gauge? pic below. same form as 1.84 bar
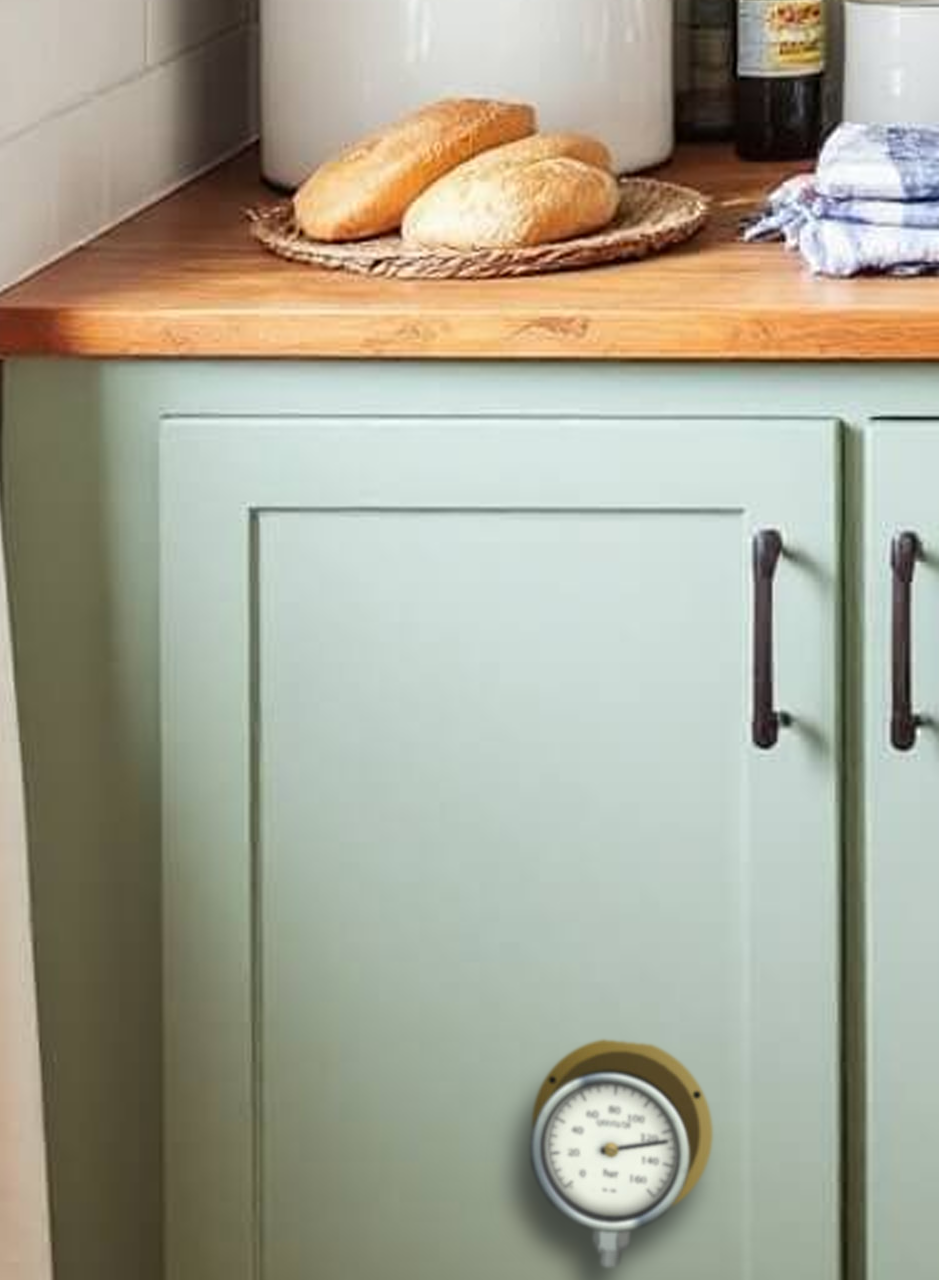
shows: 125 bar
